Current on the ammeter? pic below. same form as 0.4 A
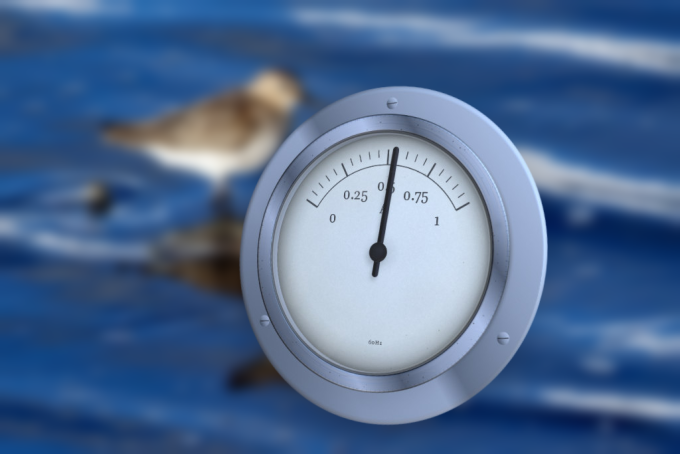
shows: 0.55 A
